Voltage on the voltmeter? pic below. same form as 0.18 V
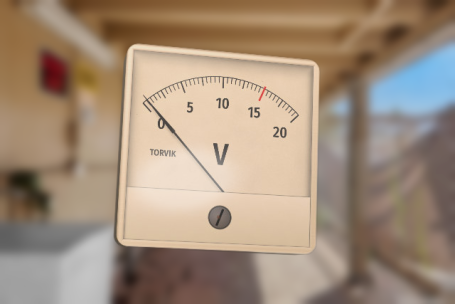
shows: 0.5 V
